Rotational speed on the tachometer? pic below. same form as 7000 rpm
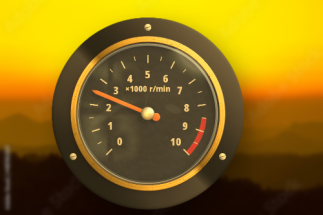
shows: 2500 rpm
